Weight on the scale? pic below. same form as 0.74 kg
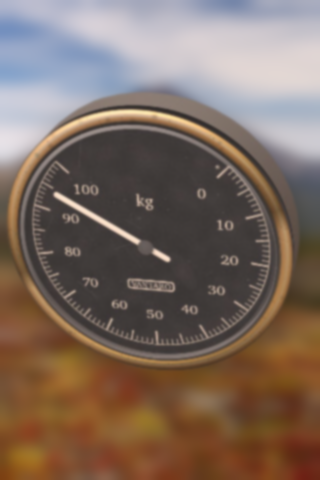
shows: 95 kg
